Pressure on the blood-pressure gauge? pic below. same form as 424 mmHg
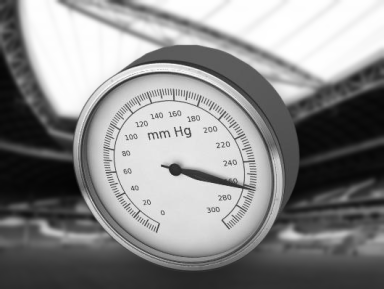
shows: 260 mmHg
